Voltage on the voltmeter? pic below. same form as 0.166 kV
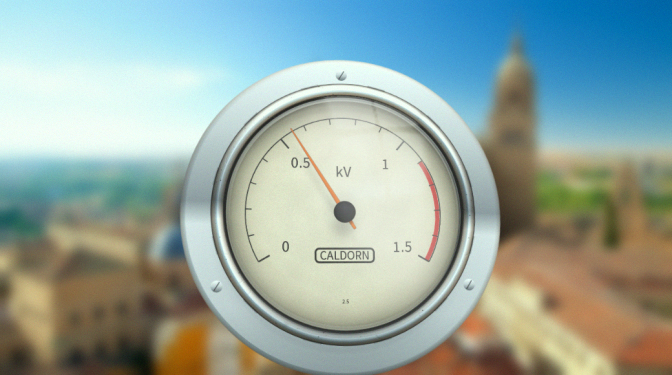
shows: 0.55 kV
